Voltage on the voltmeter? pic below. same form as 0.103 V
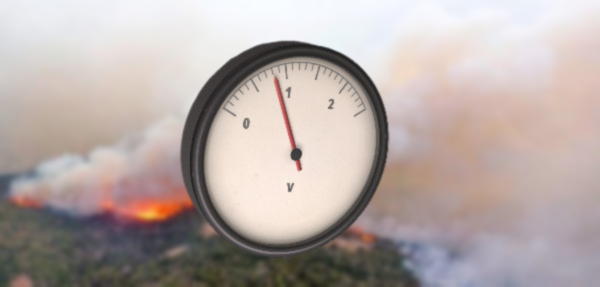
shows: 0.8 V
